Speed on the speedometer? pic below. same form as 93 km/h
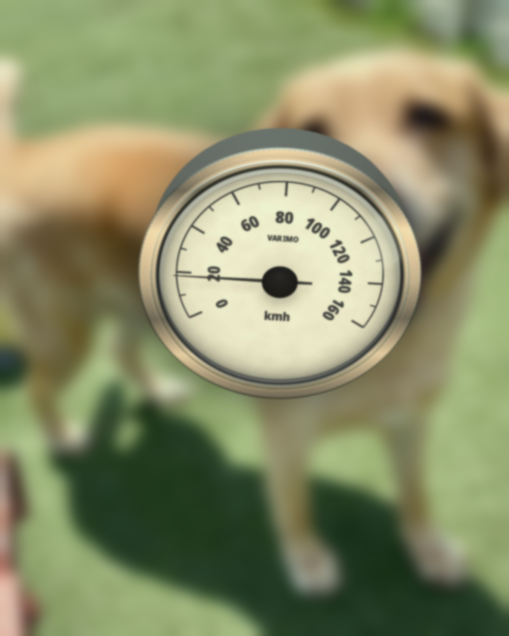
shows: 20 km/h
